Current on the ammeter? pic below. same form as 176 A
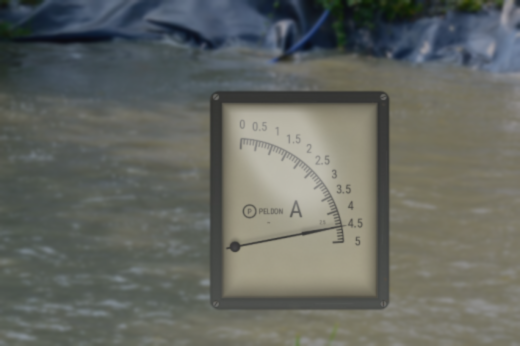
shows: 4.5 A
